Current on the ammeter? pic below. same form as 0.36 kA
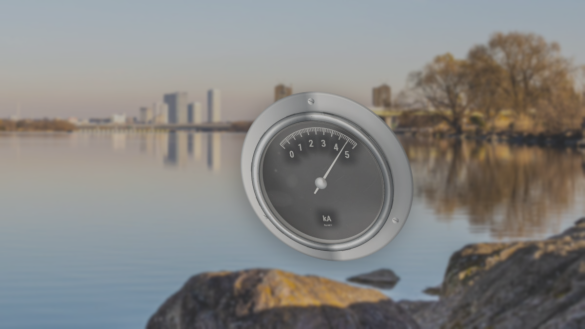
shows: 4.5 kA
